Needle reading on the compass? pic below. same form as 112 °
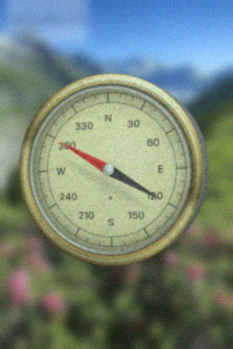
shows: 300 °
